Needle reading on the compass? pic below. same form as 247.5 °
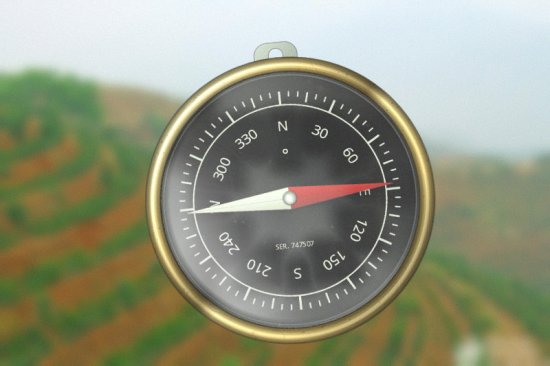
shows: 87.5 °
